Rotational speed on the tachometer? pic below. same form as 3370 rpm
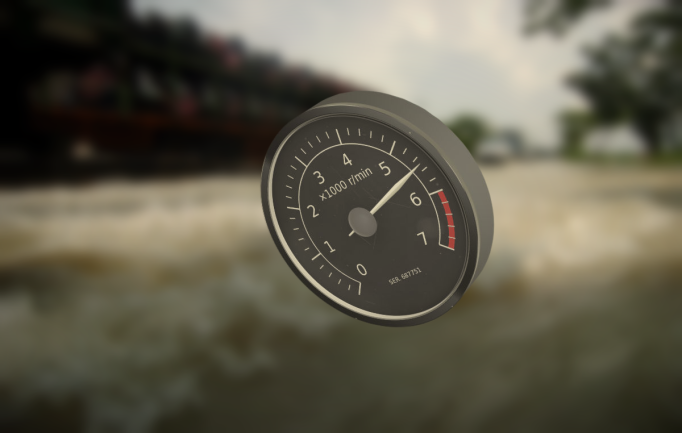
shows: 5500 rpm
